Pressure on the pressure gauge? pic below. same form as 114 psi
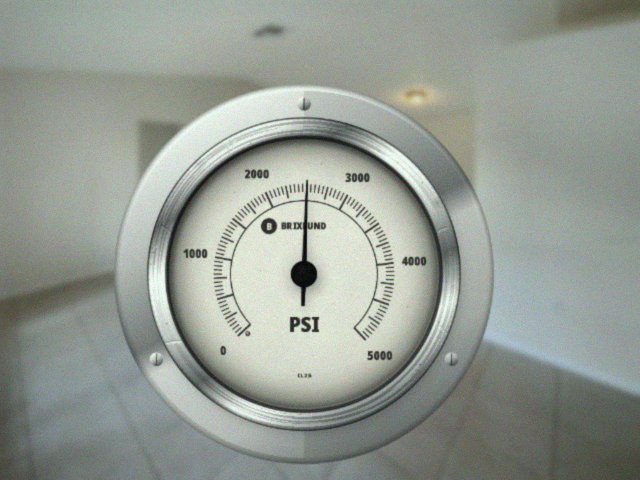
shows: 2500 psi
